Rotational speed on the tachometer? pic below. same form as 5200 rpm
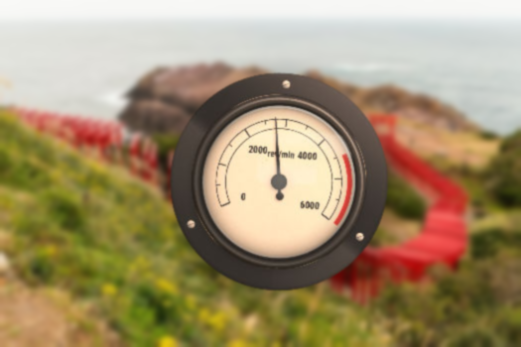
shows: 2750 rpm
